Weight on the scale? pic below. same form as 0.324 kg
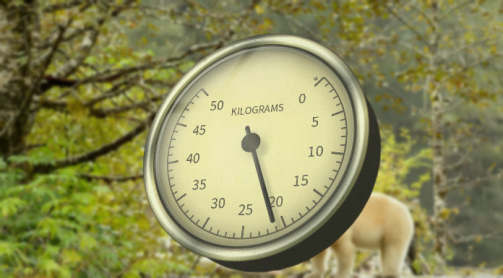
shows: 21 kg
